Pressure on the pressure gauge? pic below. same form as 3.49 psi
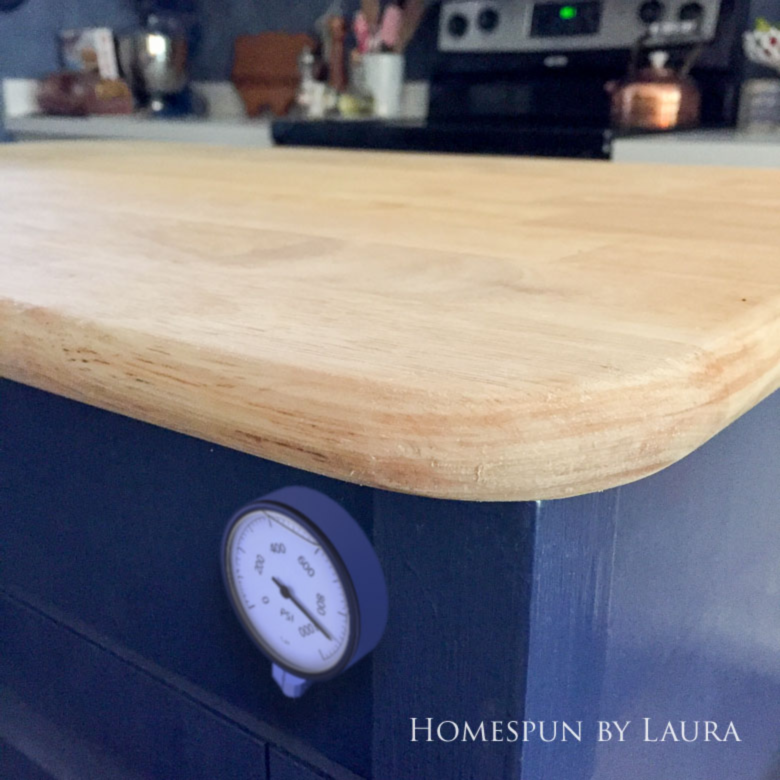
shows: 900 psi
